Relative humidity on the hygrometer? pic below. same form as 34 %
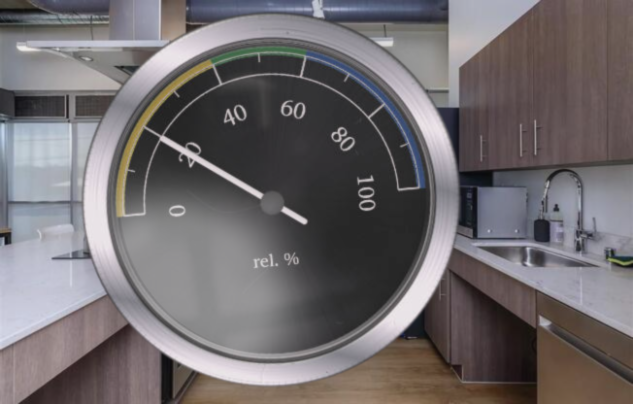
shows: 20 %
